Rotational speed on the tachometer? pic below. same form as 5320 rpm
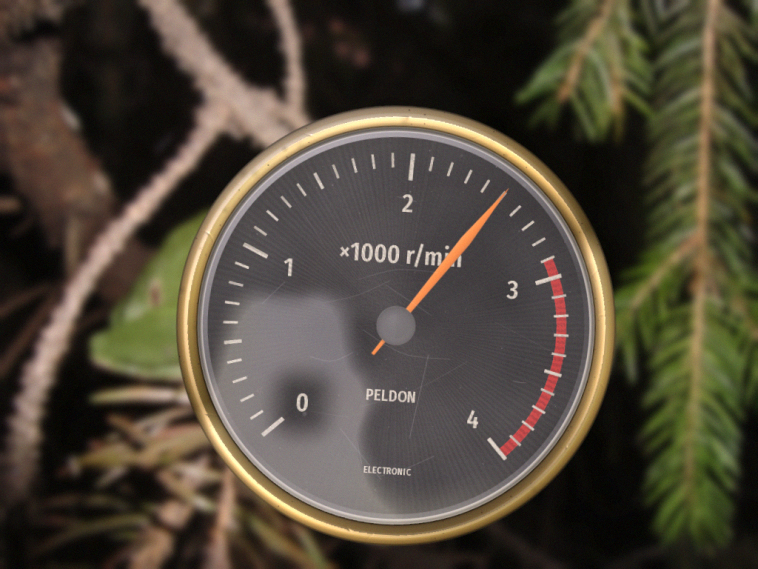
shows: 2500 rpm
